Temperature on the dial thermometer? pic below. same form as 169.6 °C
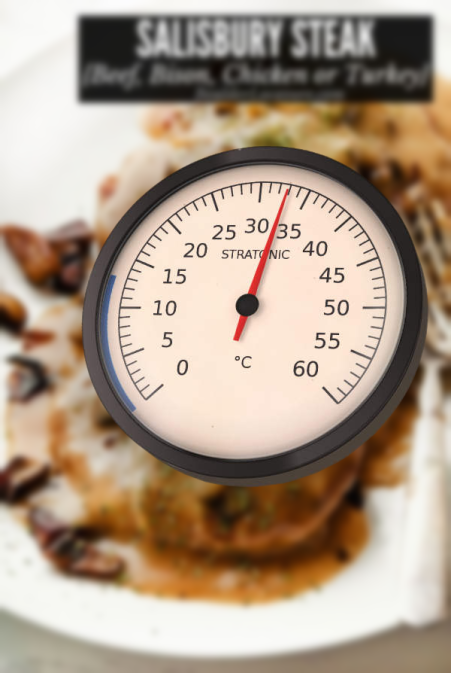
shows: 33 °C
